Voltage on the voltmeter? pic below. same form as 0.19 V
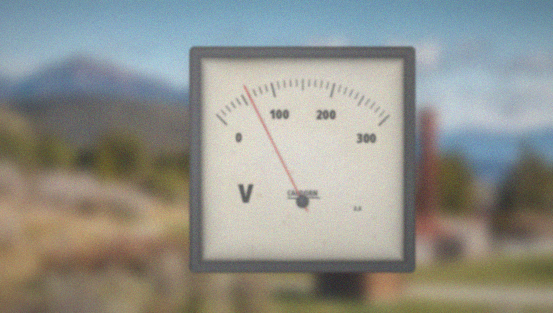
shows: 60 V
